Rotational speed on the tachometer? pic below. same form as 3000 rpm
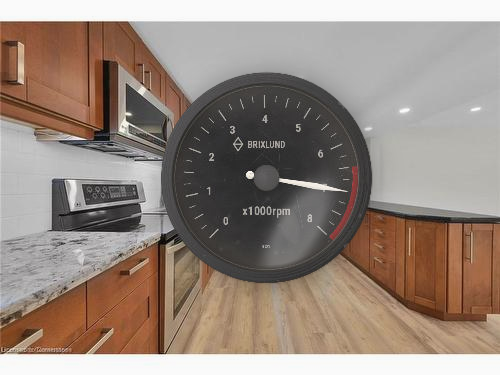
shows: 7000 rpm
